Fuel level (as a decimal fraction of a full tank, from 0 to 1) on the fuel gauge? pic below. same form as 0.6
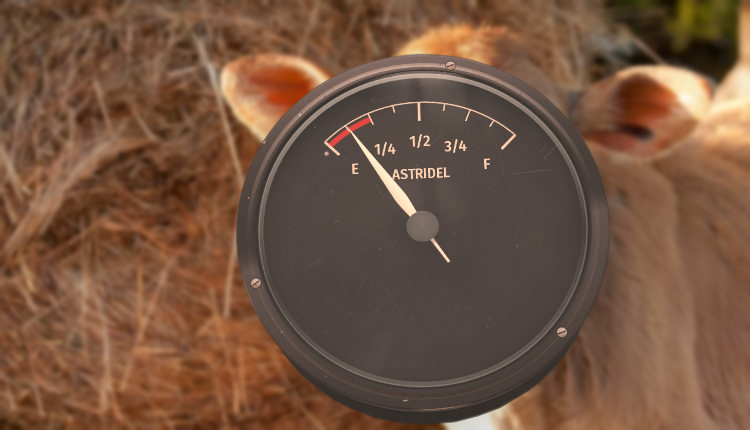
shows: 0.125
